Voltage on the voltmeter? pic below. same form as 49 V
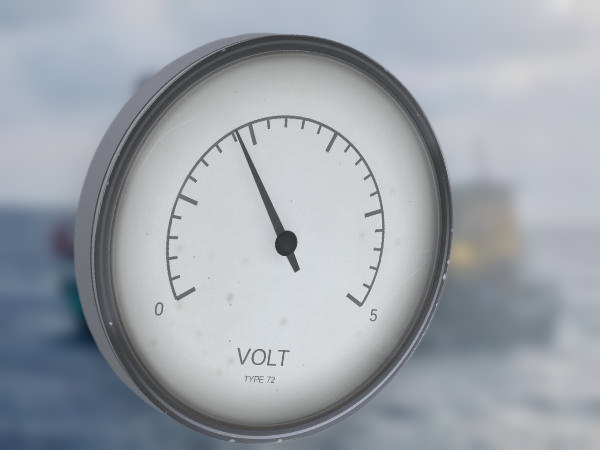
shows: 1.8 V
